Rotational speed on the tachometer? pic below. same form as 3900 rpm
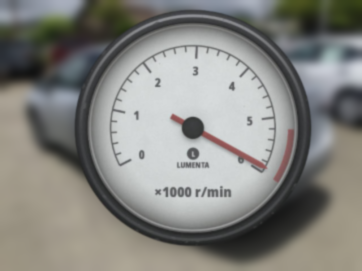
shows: 5900 rpm
